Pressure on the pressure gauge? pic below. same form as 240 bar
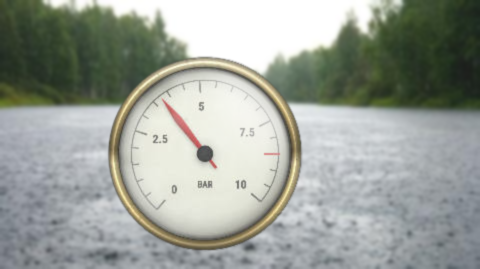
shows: 3.75 bar
